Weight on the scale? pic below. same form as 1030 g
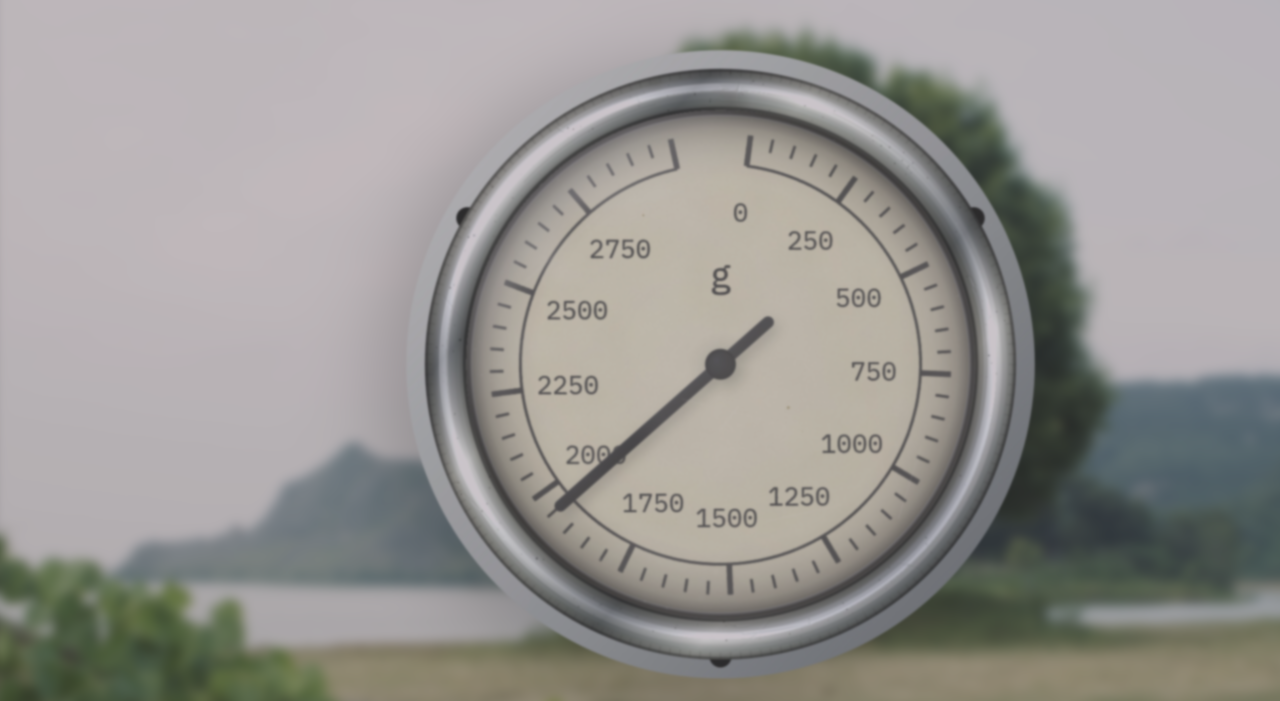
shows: 1950 g
